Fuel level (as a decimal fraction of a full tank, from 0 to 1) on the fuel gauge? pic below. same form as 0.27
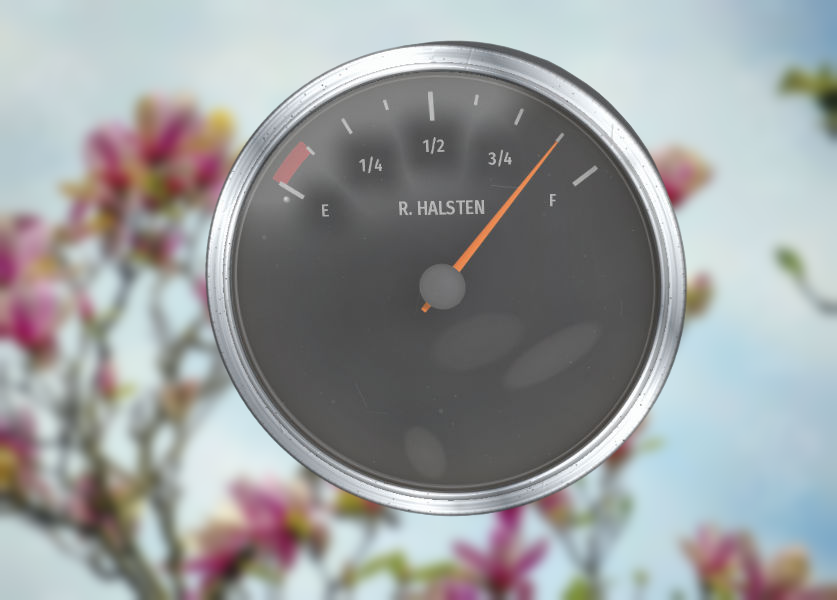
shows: 0.875
